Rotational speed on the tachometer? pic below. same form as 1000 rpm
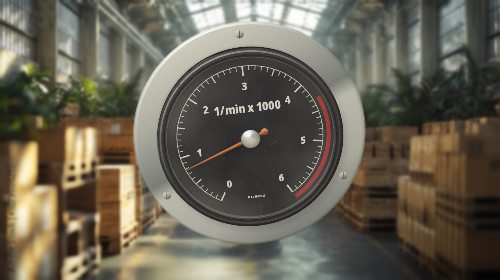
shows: 800 rpm
